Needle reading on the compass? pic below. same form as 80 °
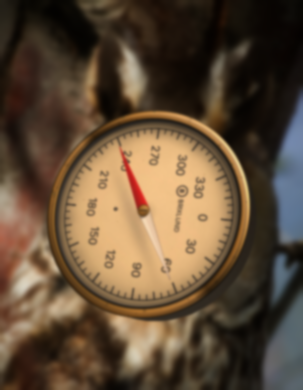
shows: 240 °
